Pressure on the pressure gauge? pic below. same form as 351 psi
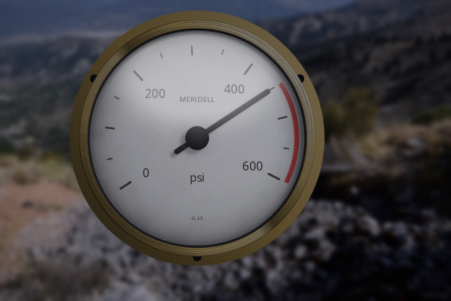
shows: 450 psi
